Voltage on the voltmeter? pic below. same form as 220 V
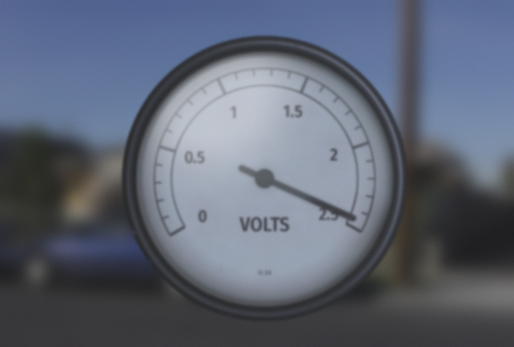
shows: 2.45 V
